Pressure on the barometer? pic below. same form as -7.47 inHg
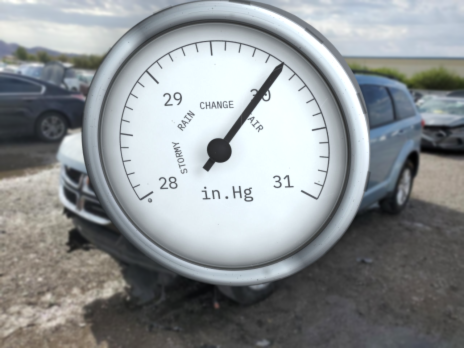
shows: 30 inHg
